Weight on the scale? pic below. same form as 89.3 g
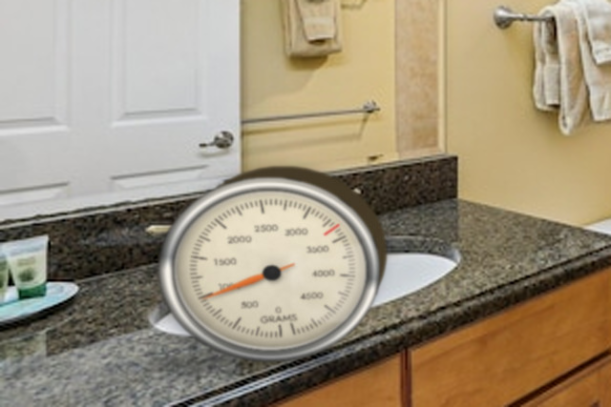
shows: 1000 g
